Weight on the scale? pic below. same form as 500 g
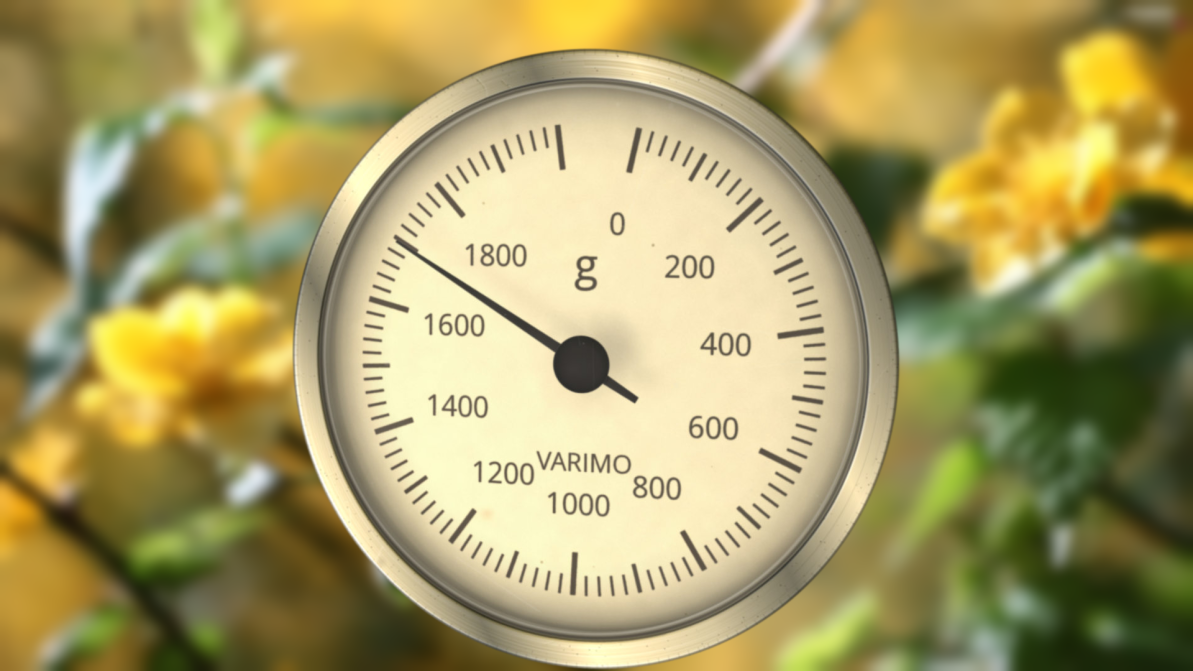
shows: 1700 g
